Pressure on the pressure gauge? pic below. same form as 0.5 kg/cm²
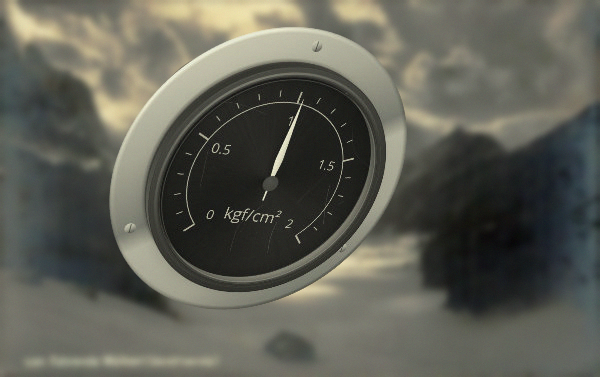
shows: 1 kg/cm²
